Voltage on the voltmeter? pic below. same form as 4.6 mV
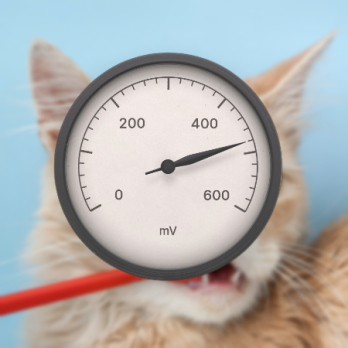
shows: 480 mV
